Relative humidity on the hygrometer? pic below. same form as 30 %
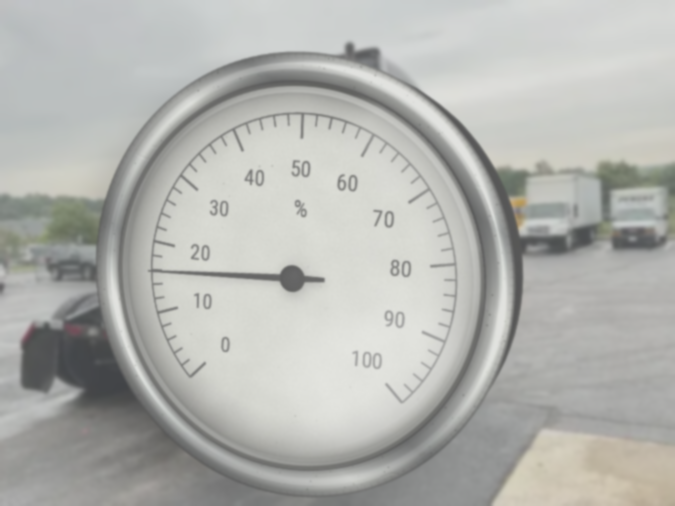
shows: 16 %
